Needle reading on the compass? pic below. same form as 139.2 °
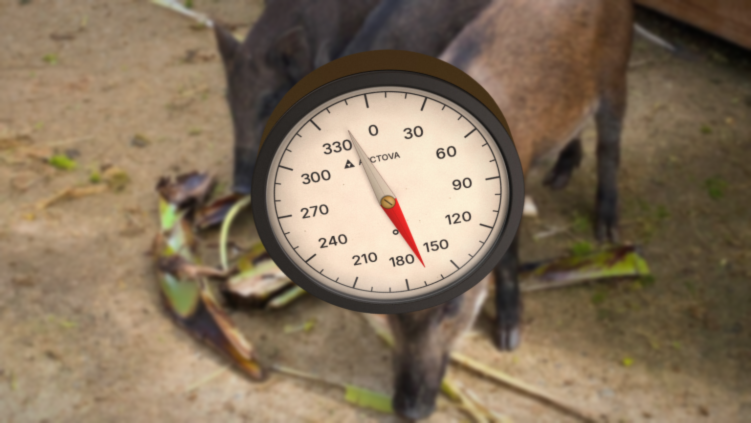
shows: 165 °
